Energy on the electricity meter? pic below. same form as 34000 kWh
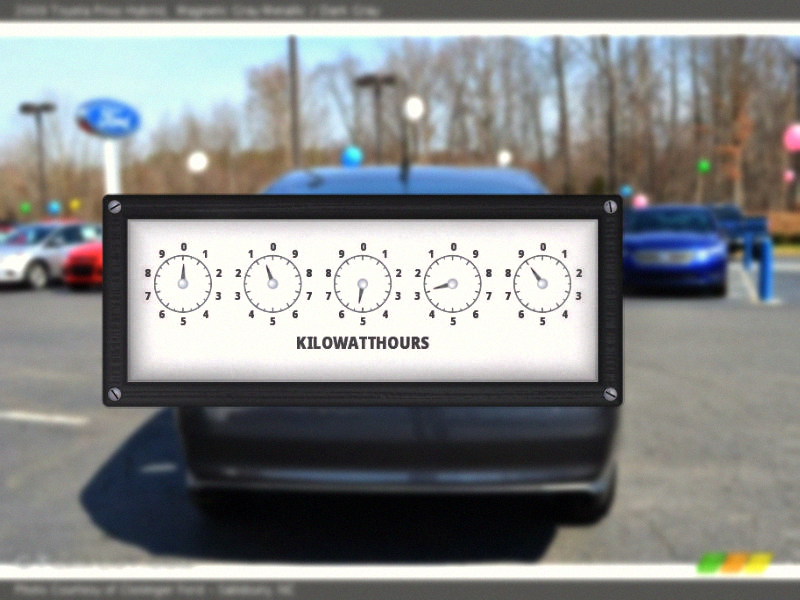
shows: 529 kWh
